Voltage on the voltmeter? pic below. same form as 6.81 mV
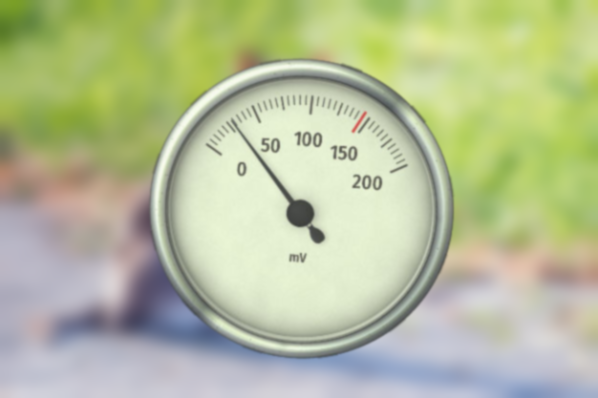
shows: 30 mV
